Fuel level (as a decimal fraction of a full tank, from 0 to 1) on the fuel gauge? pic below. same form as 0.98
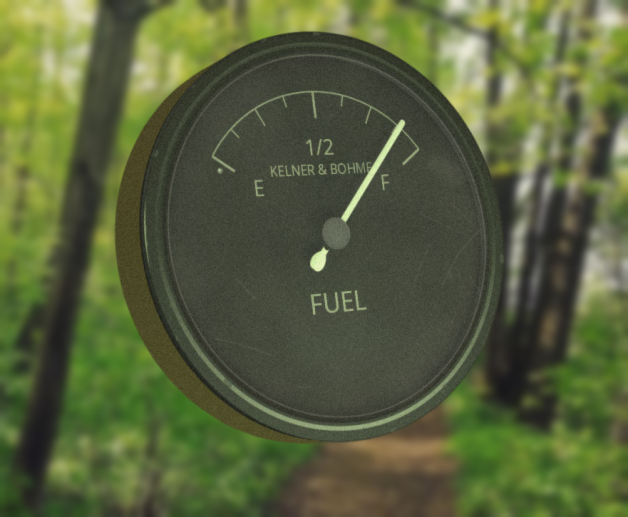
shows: 0.875
